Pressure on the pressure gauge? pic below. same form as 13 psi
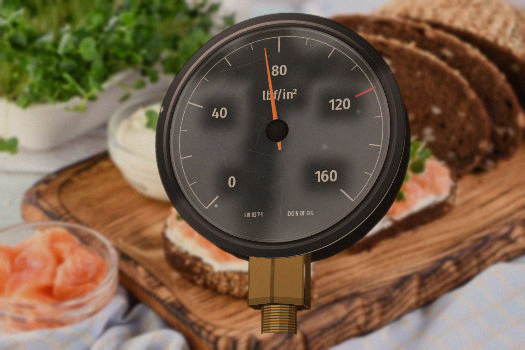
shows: 75 psi
